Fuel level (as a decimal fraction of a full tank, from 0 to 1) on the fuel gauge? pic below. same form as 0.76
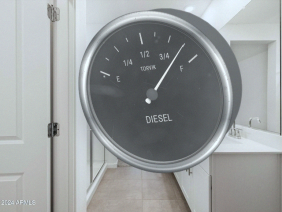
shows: 0.875
